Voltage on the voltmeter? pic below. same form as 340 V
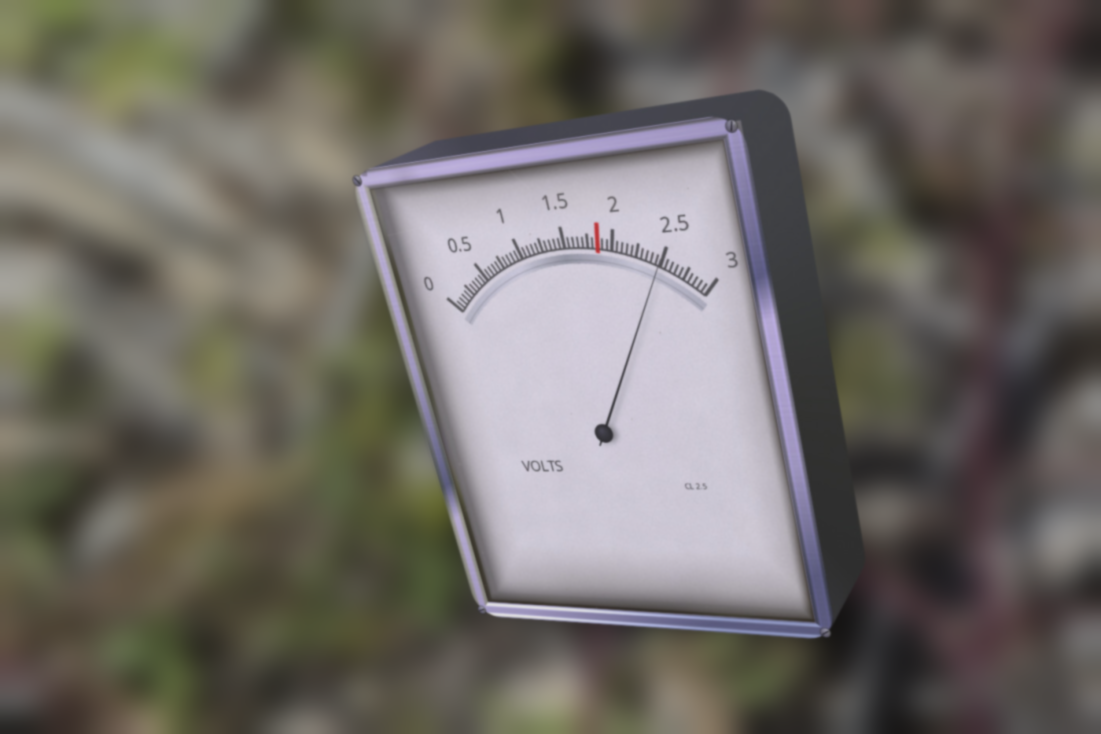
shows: 2.5 V
